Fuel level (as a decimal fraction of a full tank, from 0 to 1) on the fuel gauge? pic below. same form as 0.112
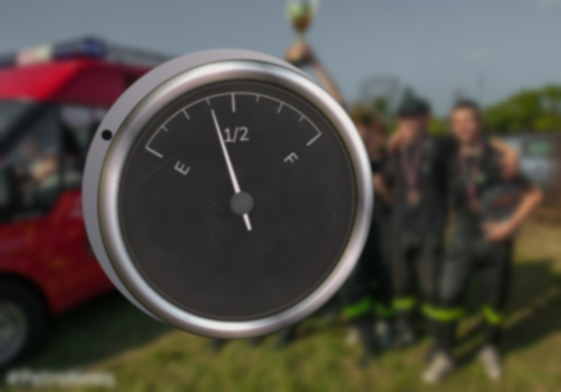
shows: 0.375
